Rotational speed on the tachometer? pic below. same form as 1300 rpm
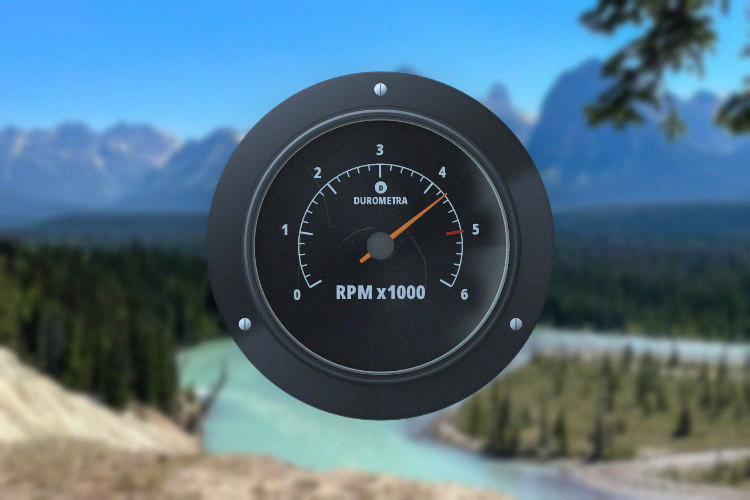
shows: 4300 rpm
